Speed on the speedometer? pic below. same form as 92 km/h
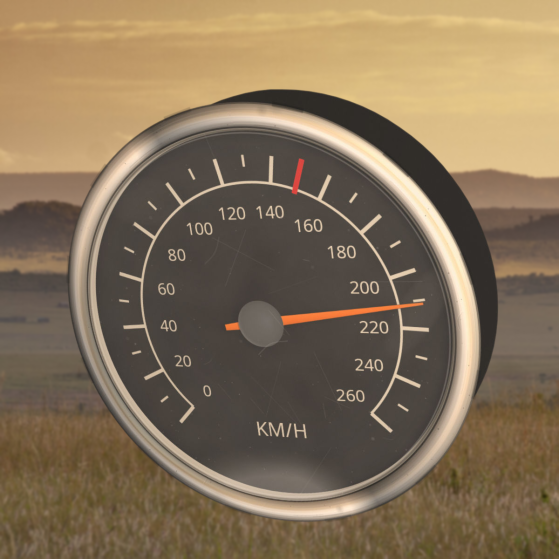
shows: 210 km/h
